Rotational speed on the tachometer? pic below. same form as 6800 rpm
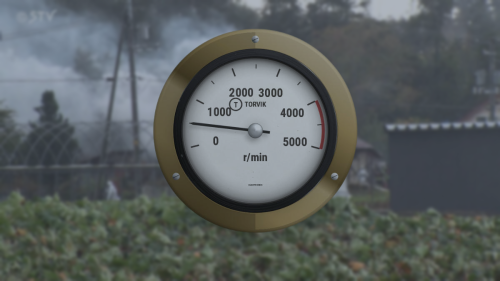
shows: 500 rpm
